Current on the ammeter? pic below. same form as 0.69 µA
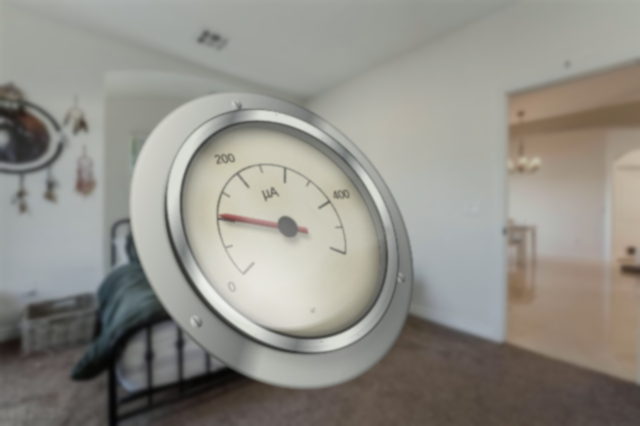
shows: 100 µA
